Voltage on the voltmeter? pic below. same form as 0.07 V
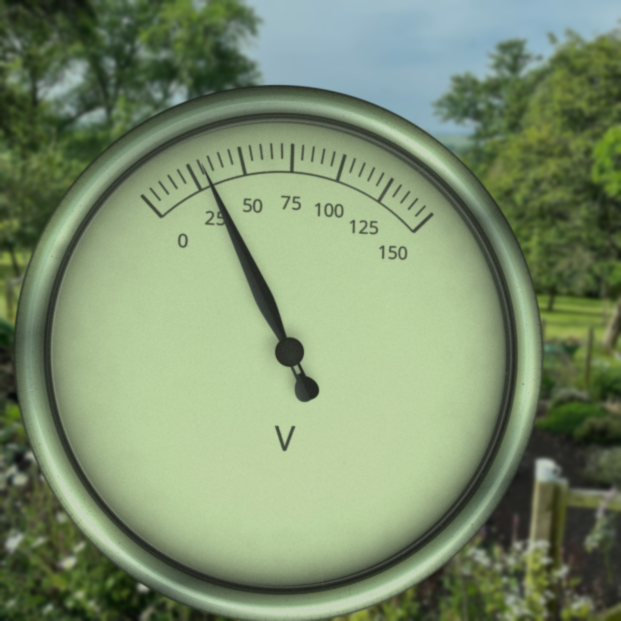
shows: 30 V
